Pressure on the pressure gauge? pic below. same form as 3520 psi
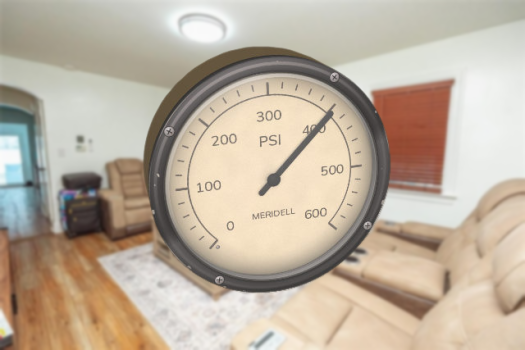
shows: 400 psi
